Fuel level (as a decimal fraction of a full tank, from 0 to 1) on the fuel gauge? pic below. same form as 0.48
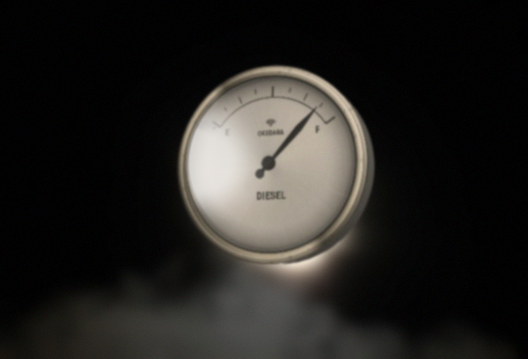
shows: 0.875
